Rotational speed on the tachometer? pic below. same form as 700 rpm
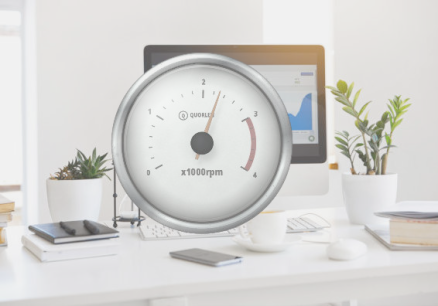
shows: 2300 rpm
